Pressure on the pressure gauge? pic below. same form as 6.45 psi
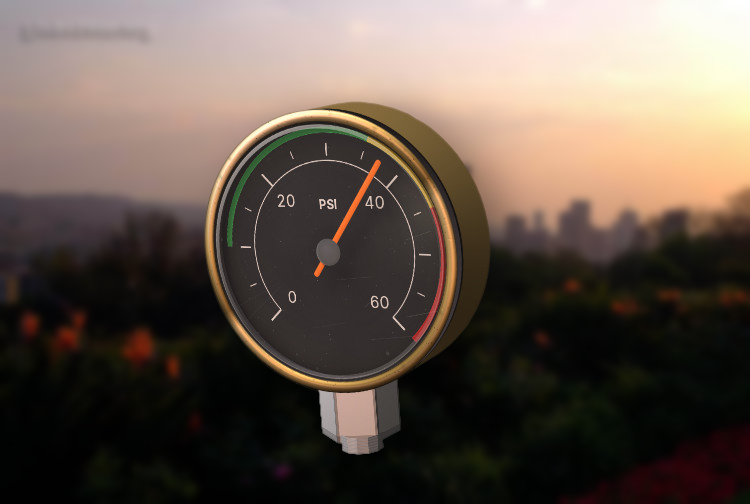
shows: 37.5 psi
